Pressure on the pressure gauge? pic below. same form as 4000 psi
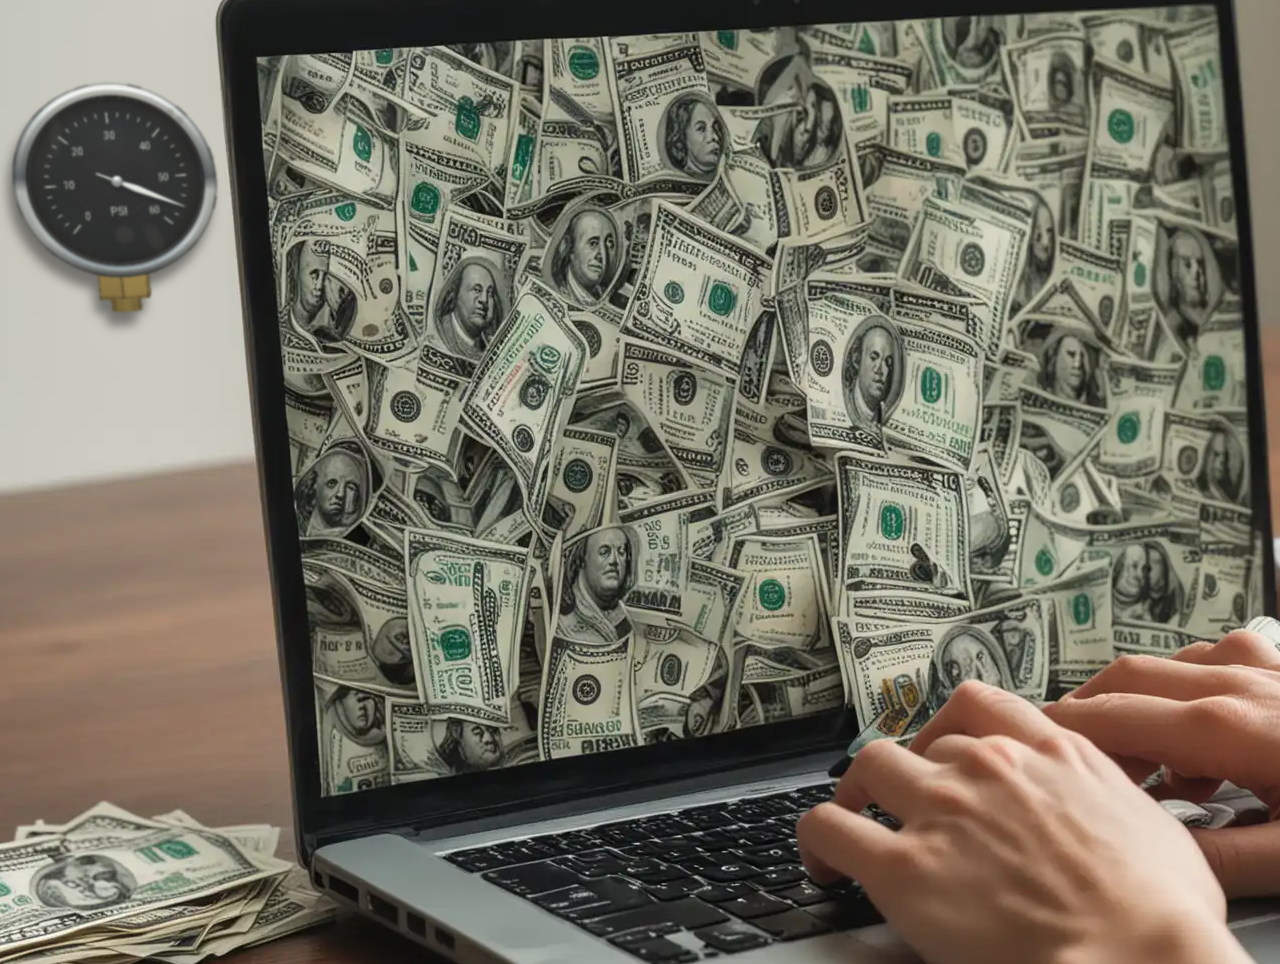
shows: 56 psi
